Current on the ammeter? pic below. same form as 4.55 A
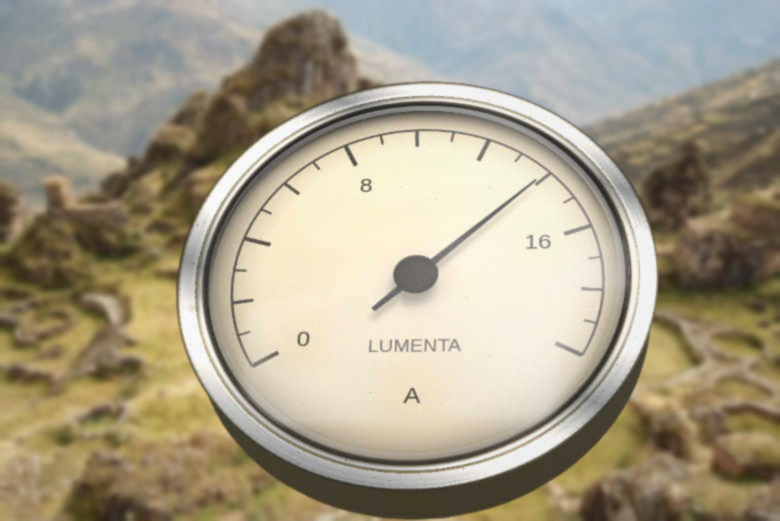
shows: 14 A
